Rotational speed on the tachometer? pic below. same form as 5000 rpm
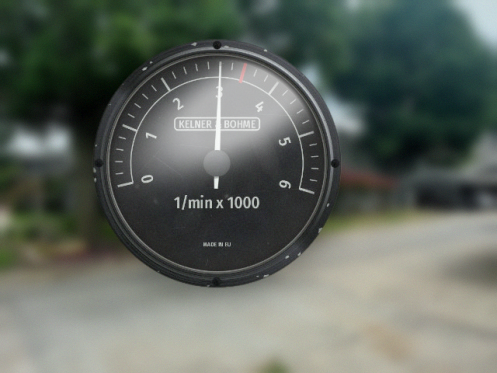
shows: 3000 rpm
